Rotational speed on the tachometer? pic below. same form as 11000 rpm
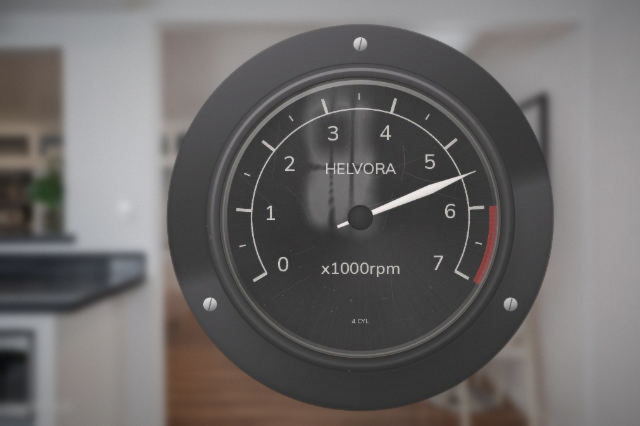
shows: 5500 rpm
